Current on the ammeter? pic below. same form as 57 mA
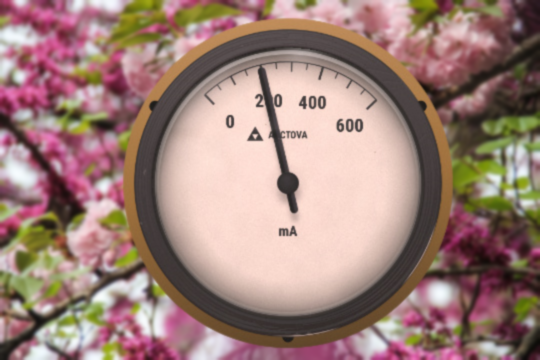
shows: 200 mA
